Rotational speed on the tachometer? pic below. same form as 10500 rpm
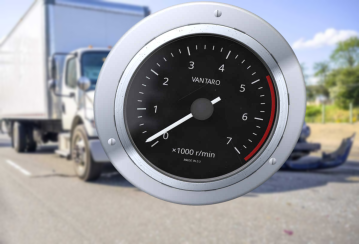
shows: 200 rpm
